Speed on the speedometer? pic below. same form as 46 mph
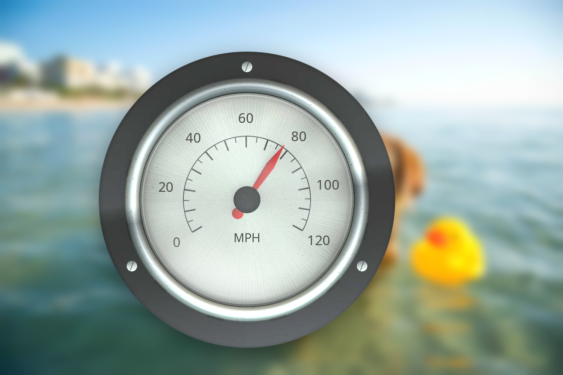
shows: 77.5 mph
